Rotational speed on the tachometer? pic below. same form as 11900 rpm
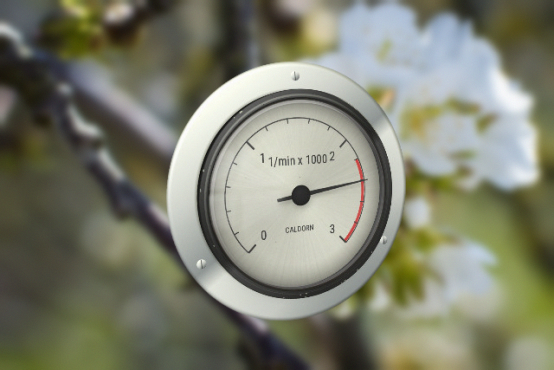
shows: 2400 rpm
